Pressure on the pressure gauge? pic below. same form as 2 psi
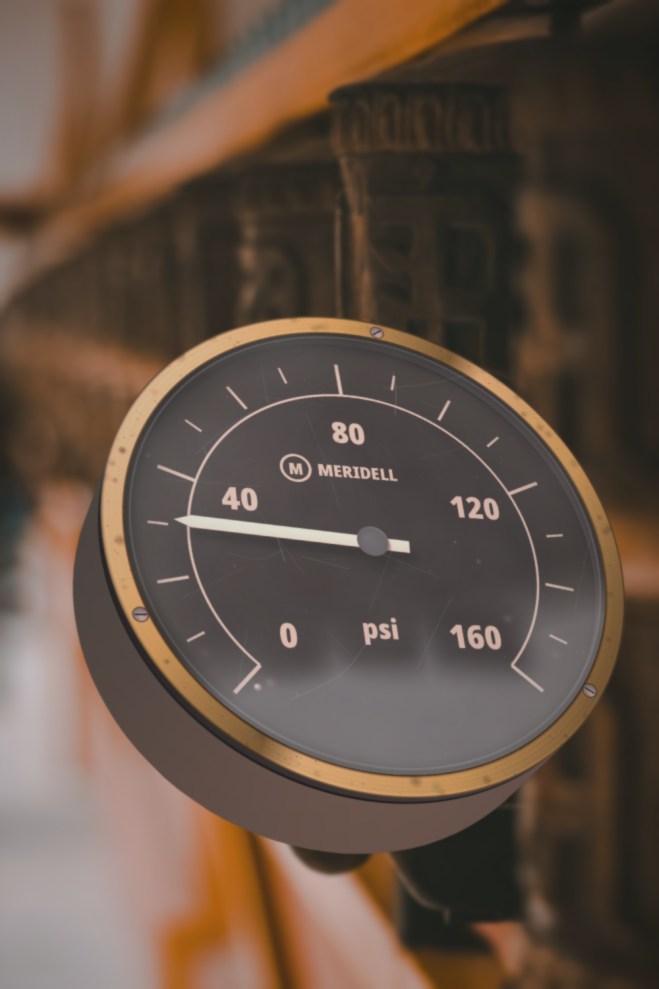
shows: 30 psi
